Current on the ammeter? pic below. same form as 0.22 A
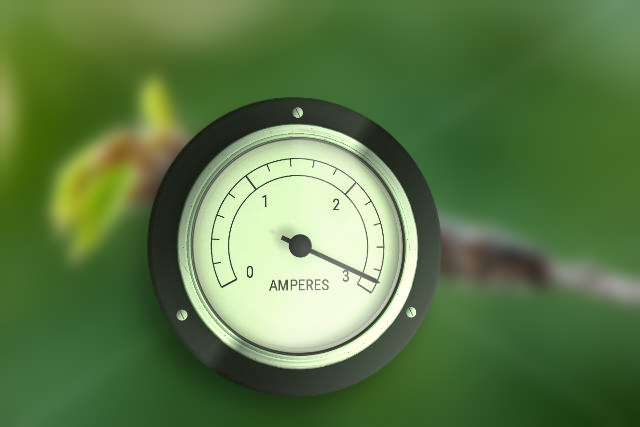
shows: 2.9 A
